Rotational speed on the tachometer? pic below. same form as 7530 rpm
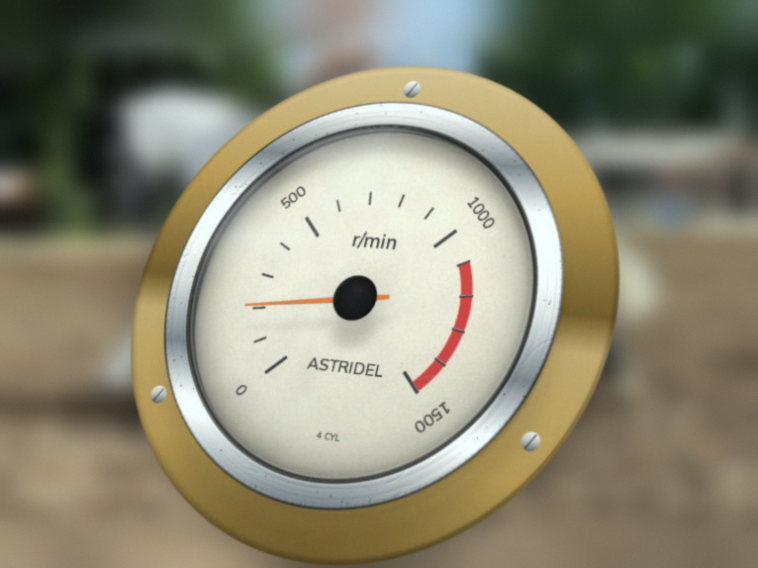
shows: 200 rpm
